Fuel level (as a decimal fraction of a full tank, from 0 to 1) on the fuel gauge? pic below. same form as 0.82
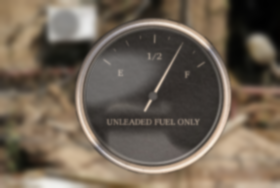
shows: 0.75
